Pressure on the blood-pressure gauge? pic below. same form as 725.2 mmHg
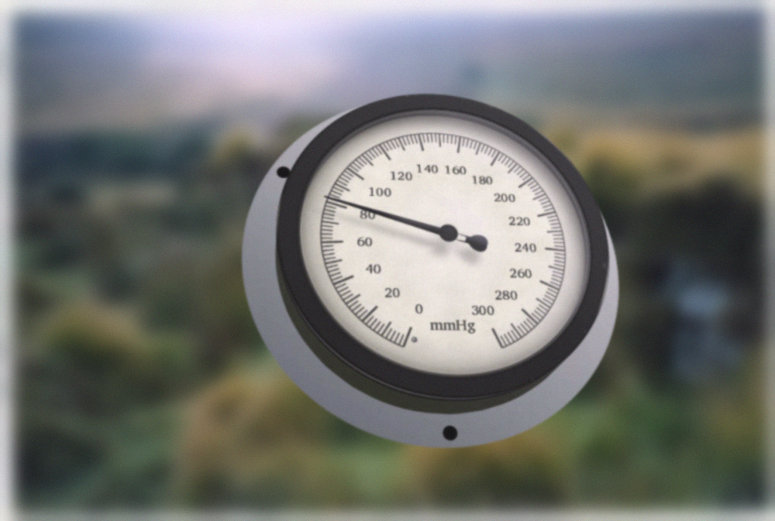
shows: 80 mmHg
